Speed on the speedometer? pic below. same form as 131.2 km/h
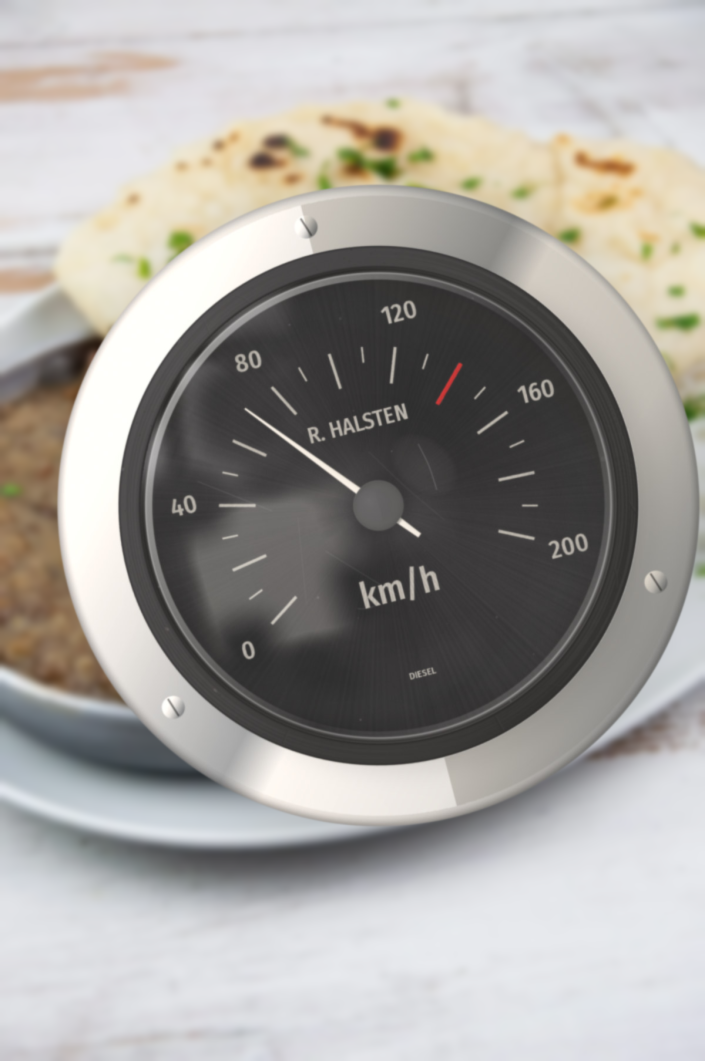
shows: 70 km/h
